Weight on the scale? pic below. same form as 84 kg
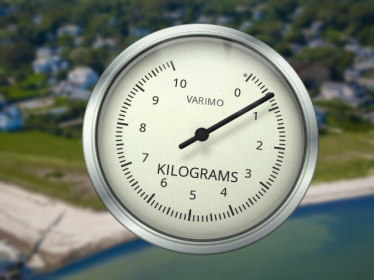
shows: 0.7 kg
